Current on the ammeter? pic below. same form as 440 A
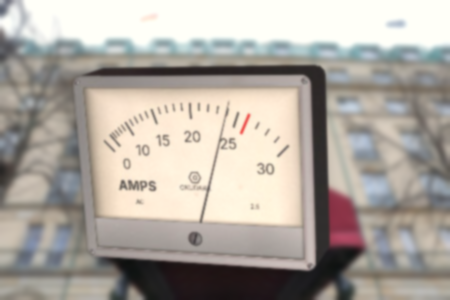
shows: 24 A
